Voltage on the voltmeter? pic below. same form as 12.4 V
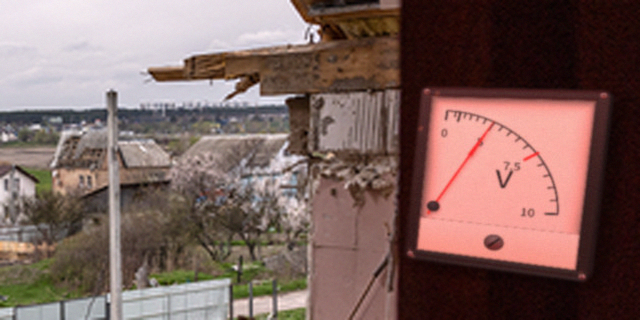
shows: 5 V
